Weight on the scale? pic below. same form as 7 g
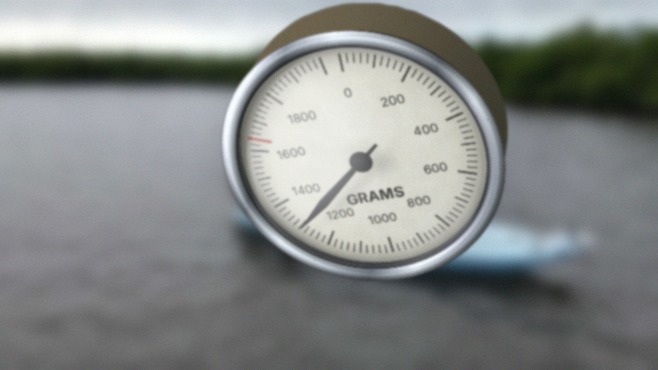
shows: 1300 g
